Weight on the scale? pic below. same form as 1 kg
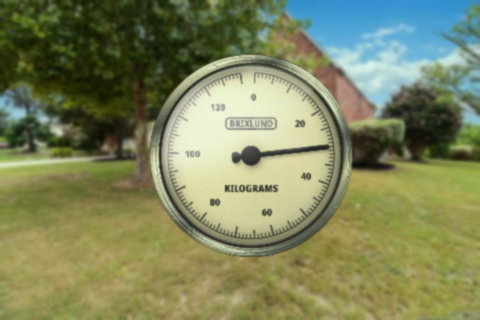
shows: 30 kg
